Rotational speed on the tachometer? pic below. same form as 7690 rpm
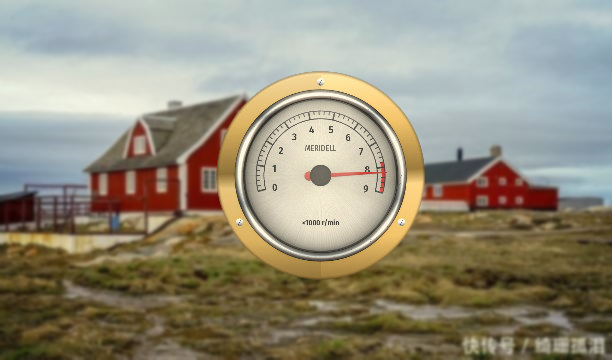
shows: 8200 rpm
